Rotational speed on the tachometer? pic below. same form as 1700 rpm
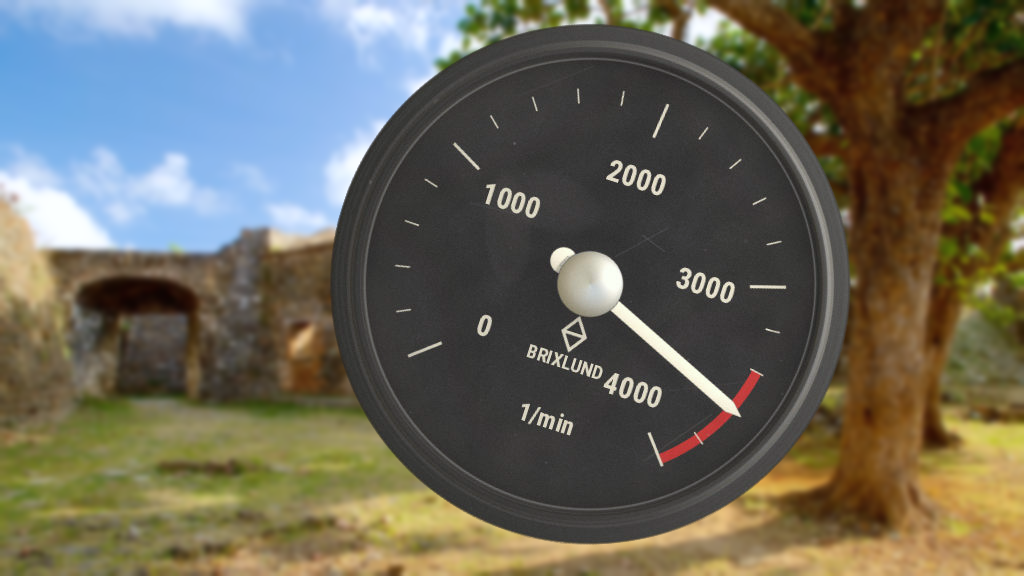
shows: 3600 rpm
